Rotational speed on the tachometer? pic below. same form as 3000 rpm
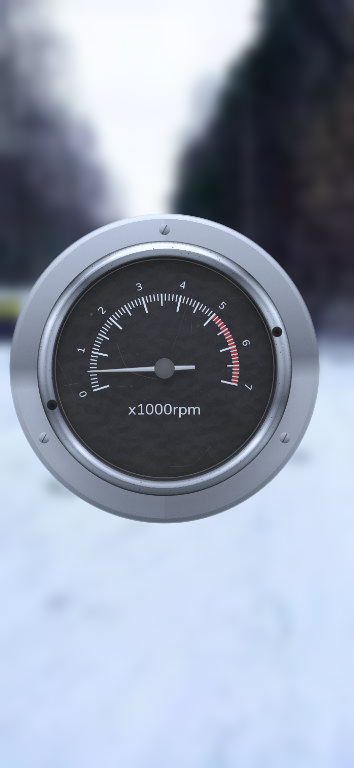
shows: 500 rpm
